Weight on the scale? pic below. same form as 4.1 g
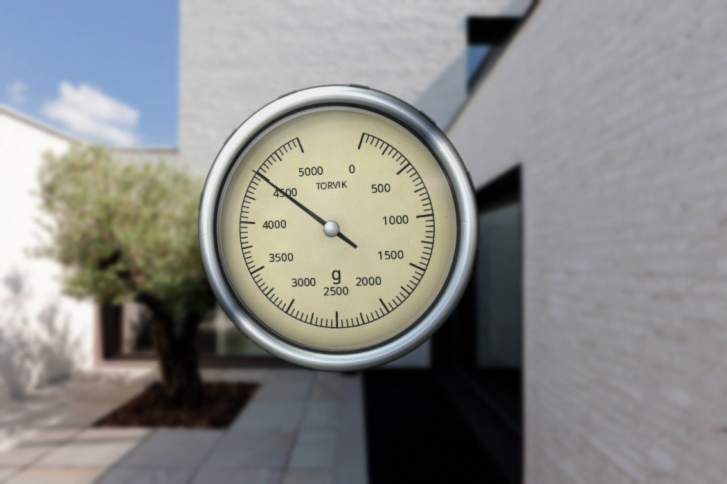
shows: 4500 g
